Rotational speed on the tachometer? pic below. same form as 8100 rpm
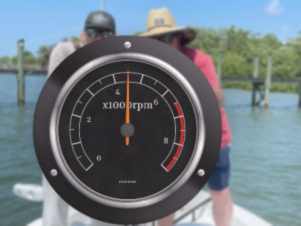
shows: 4500 rpm
